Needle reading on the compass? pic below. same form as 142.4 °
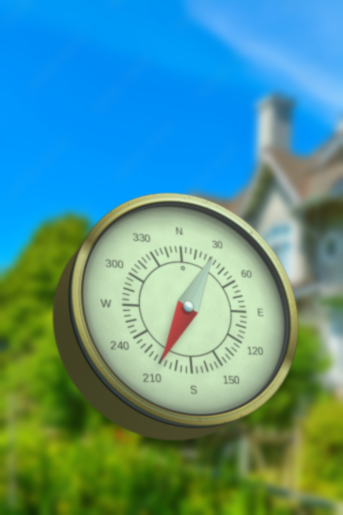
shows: 210 °
